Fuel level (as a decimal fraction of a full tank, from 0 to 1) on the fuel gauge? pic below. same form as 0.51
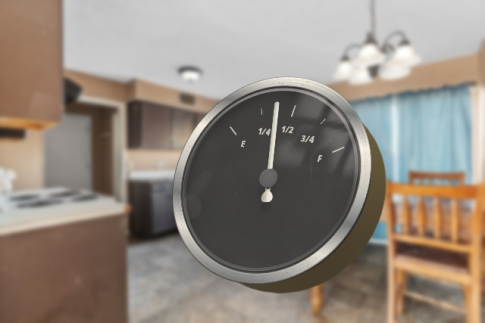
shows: 0.375
